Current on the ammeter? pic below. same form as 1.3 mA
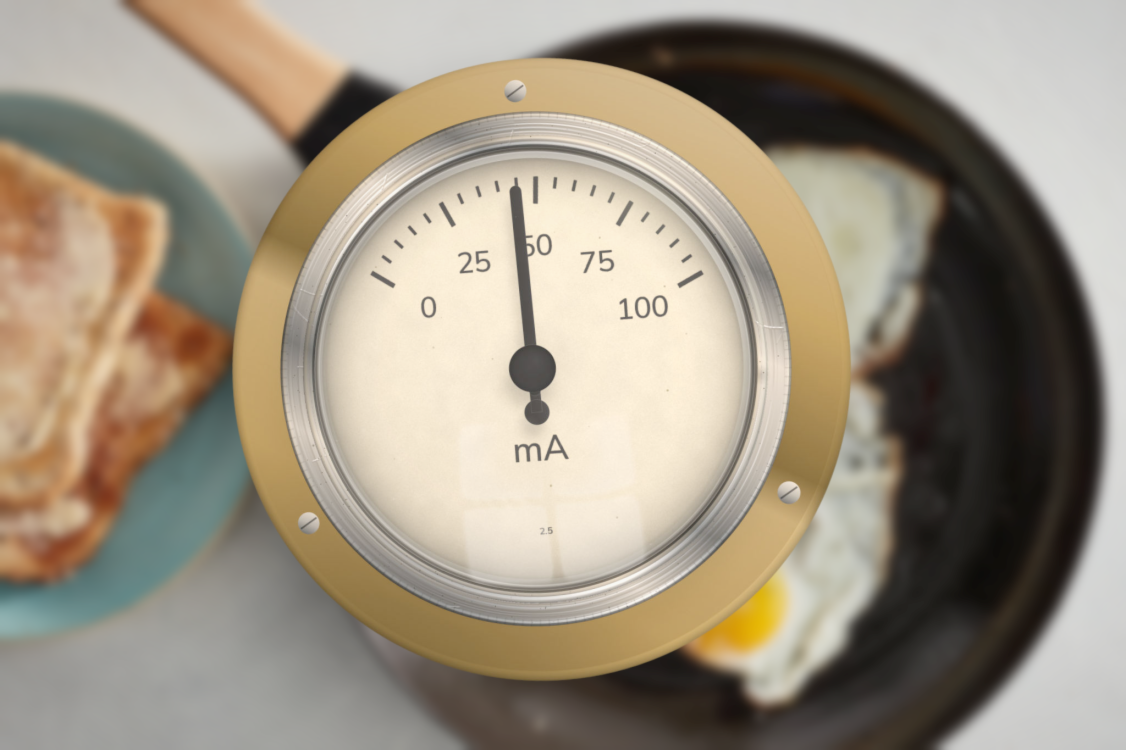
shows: 45 mA
